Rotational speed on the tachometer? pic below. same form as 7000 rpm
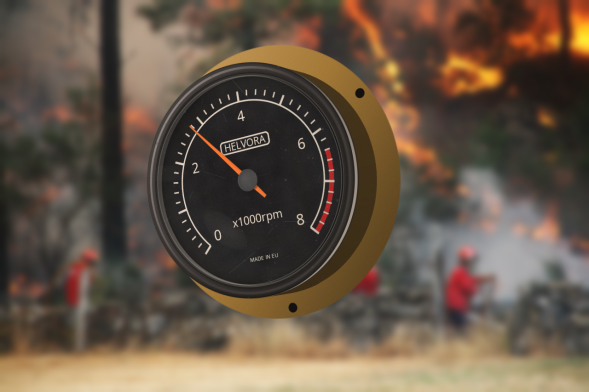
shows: 2800 rpm
